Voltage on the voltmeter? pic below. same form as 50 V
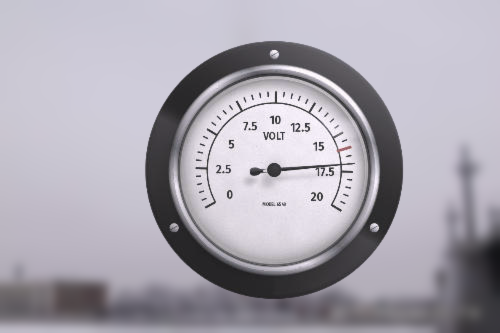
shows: 17 V
